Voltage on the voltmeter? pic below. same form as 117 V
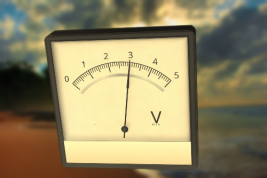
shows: 3 V
